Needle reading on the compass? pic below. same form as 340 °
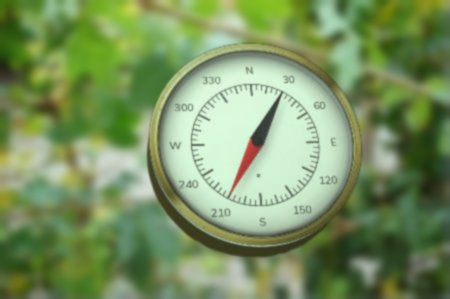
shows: 210 °
